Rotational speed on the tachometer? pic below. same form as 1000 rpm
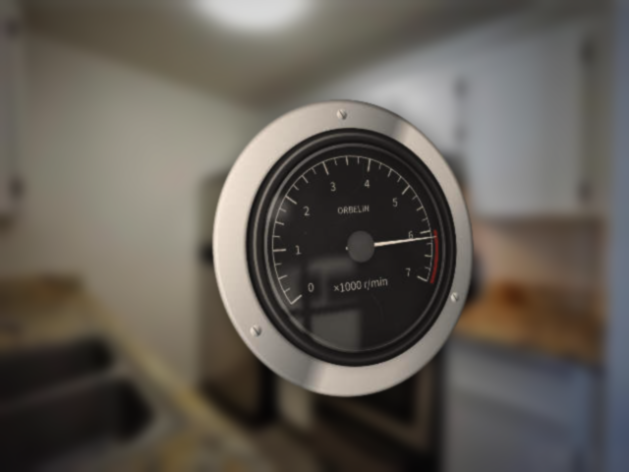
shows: 6125 rpm
